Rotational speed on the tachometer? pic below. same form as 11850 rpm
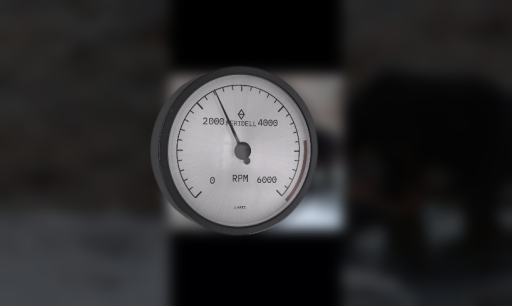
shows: 2400 rpm
